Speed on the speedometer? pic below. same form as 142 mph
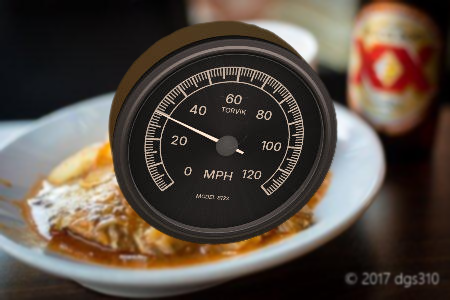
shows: 30 mph
